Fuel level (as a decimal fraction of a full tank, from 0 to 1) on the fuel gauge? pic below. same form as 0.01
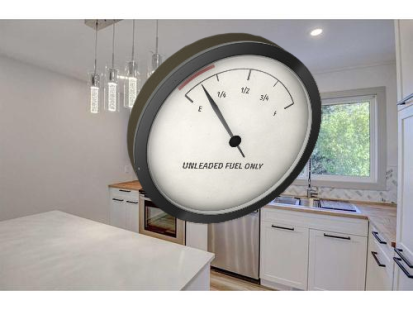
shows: 0.125
